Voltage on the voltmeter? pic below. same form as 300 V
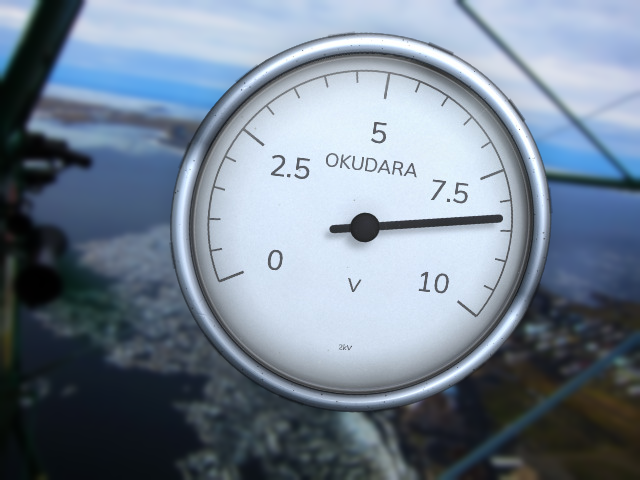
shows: 8.25 V
